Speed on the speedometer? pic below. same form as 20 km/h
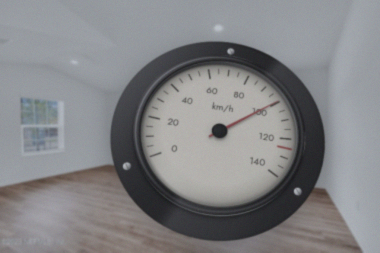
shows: 100 km/h
